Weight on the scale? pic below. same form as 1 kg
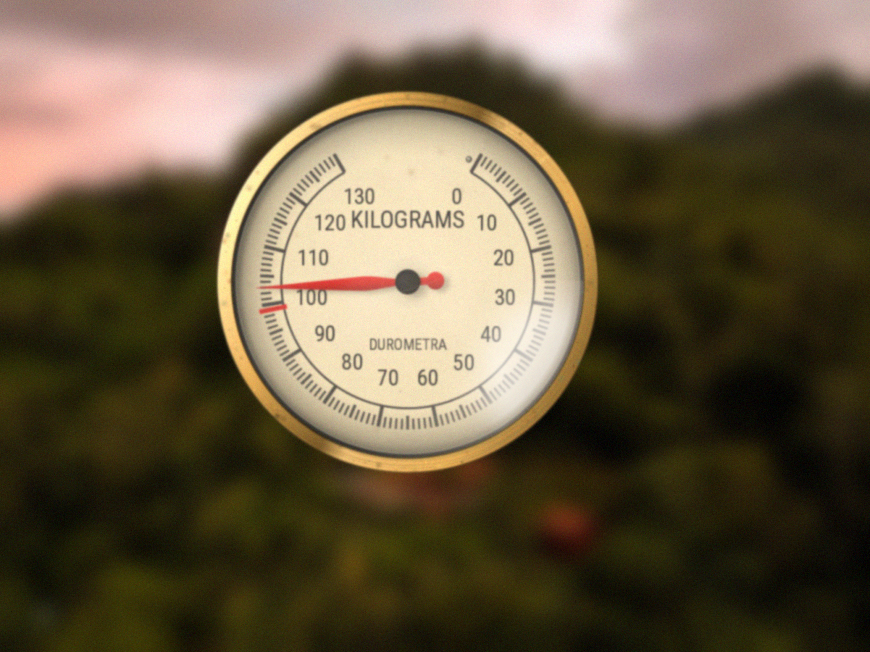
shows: 103 kg
